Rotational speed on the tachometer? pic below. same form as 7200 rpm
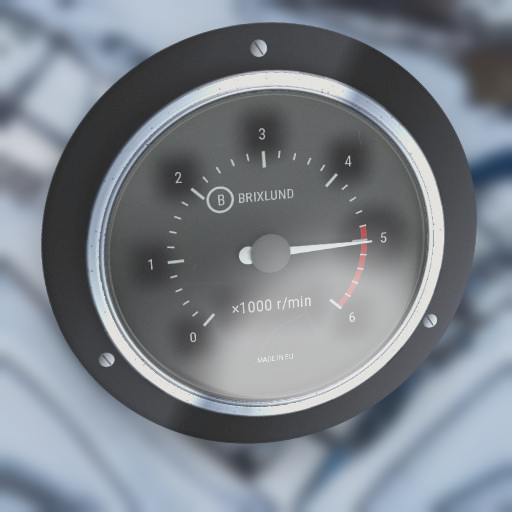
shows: 5000 rpm
